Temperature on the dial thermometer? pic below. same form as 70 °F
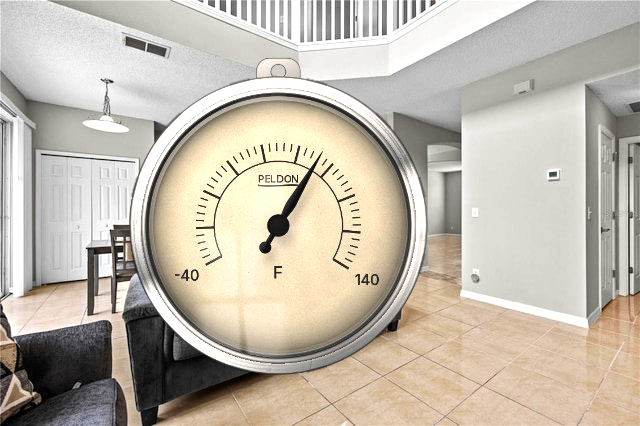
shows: 72 °F
